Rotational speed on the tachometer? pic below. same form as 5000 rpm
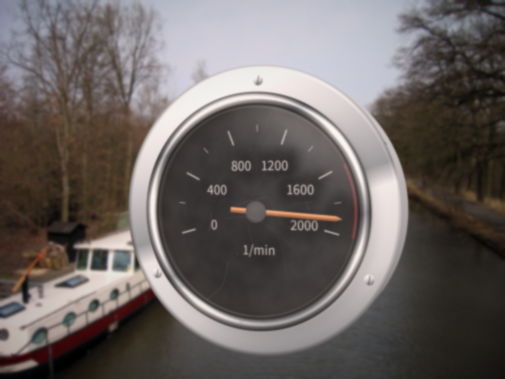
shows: 1900 rpm
